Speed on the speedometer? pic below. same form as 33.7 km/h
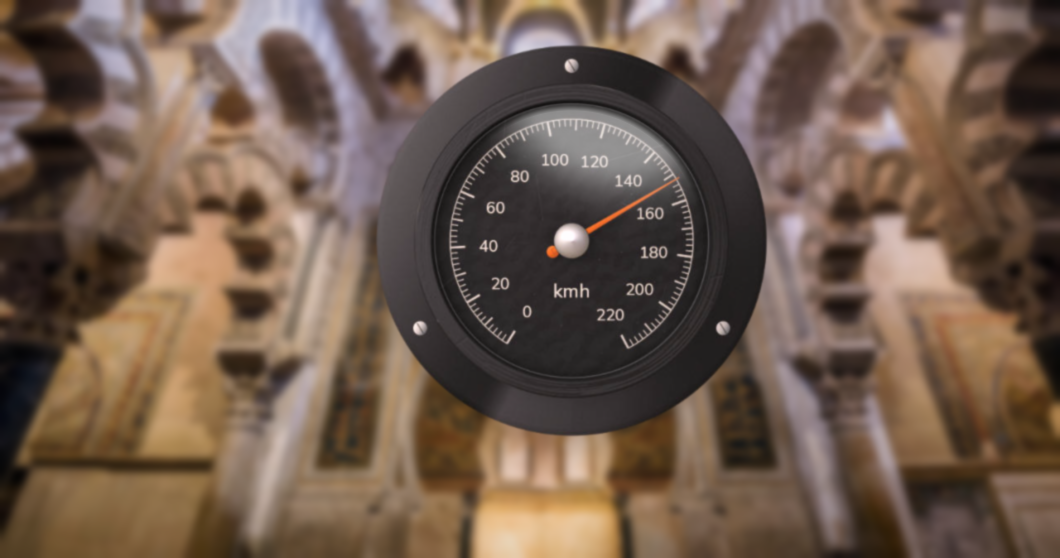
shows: 152 km/h
